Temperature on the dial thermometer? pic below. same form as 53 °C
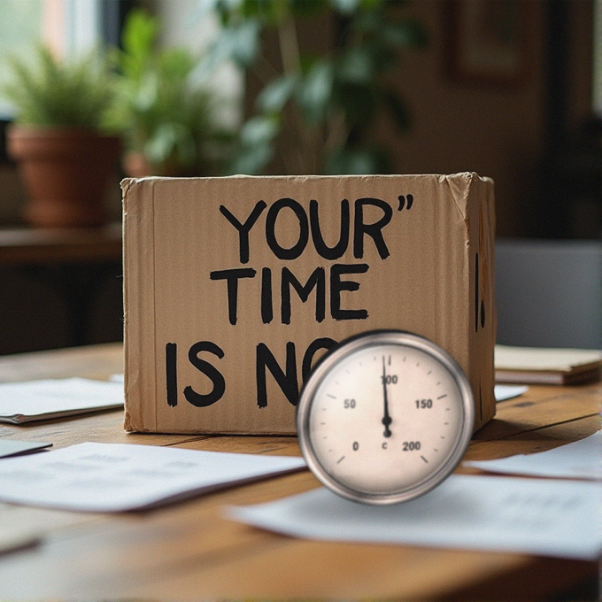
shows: 95 °C
